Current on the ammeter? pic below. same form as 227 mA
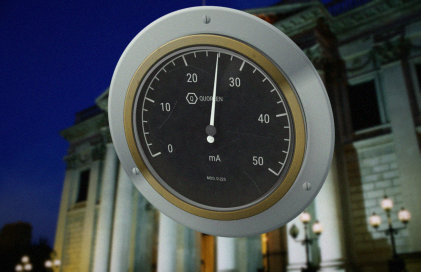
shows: 26 mA
